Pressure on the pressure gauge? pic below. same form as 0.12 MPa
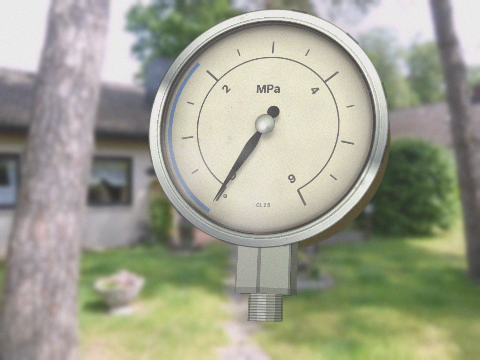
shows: 0 MPa
